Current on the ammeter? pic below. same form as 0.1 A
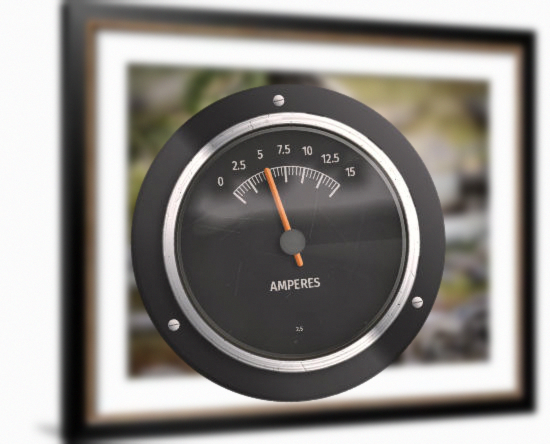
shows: 5 A
